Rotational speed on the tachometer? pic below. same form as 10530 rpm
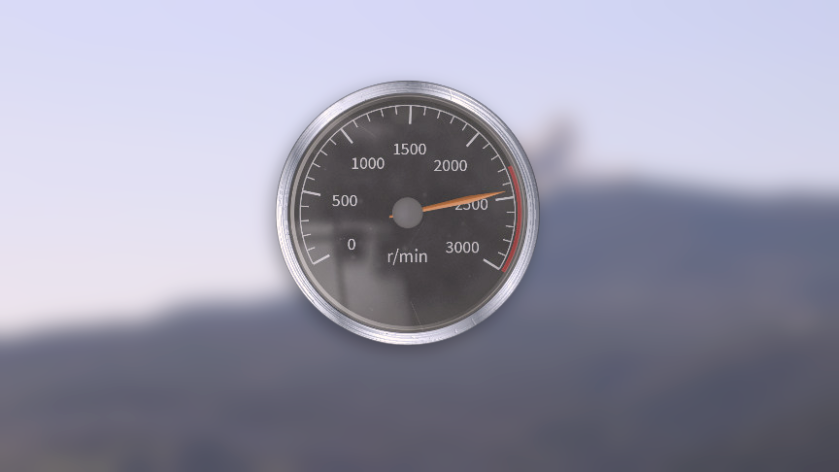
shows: 2450 rpm
